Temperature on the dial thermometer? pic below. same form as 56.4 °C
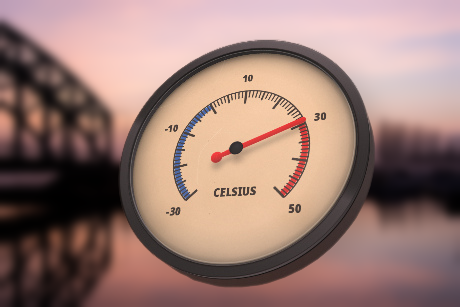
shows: 30 °C
